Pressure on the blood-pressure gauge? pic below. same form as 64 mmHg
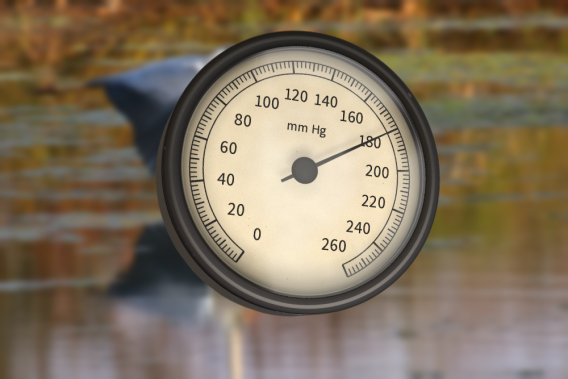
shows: 180 mmHg
